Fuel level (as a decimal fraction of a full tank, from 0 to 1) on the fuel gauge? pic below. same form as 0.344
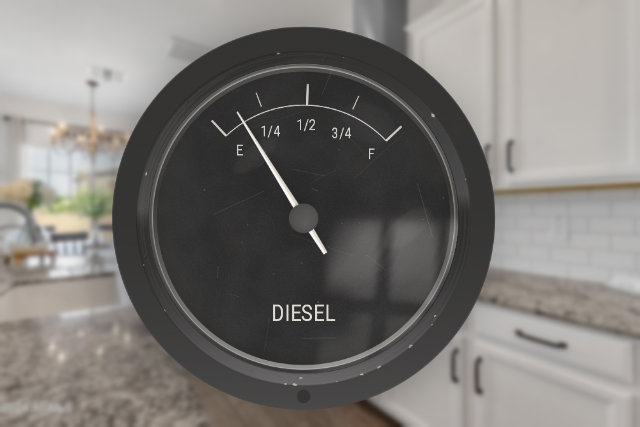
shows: 0.125
